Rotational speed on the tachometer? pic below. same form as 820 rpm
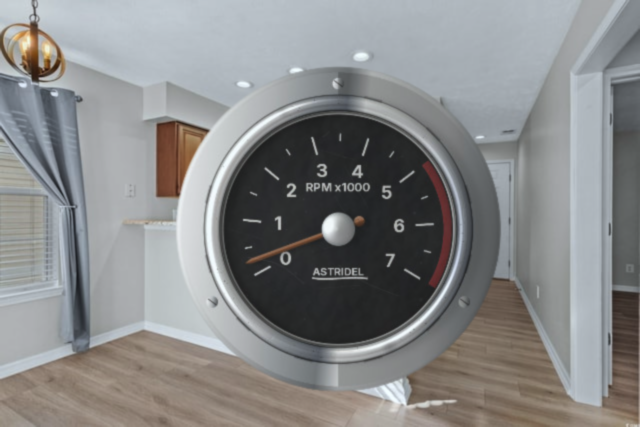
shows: 250 rpm
